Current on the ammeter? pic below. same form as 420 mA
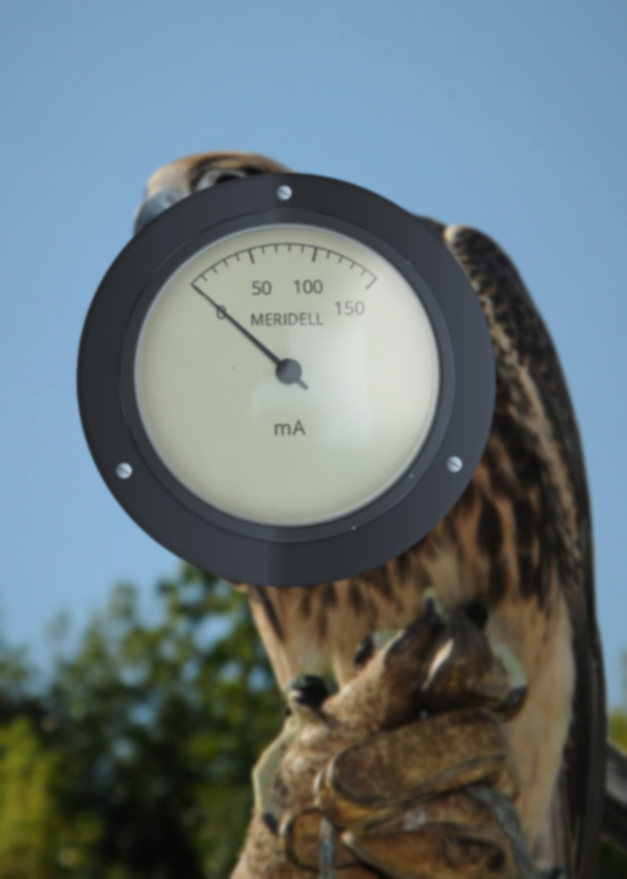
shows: 0 mA
